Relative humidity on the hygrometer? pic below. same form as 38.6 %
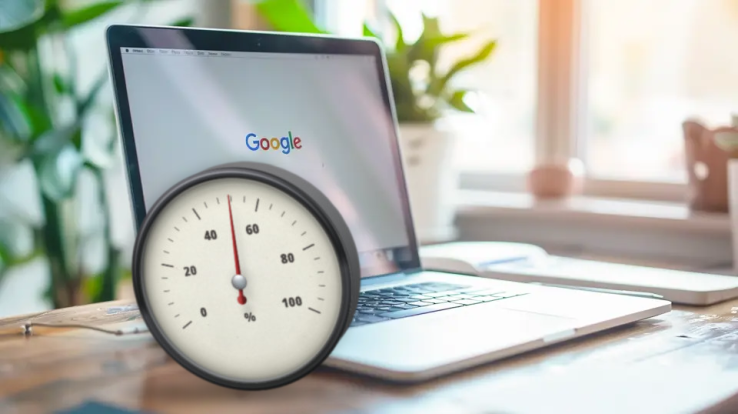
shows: 52 %
